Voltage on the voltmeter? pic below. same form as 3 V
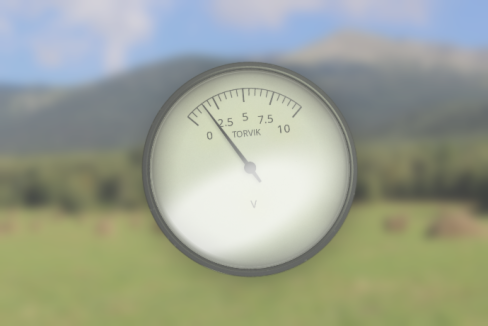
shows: 1.5 V
